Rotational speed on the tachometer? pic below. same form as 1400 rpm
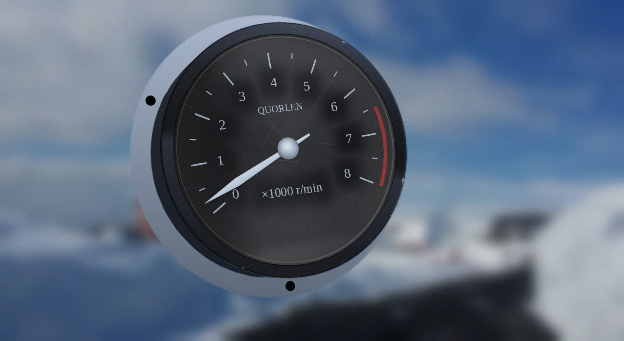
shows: 250 rpm
